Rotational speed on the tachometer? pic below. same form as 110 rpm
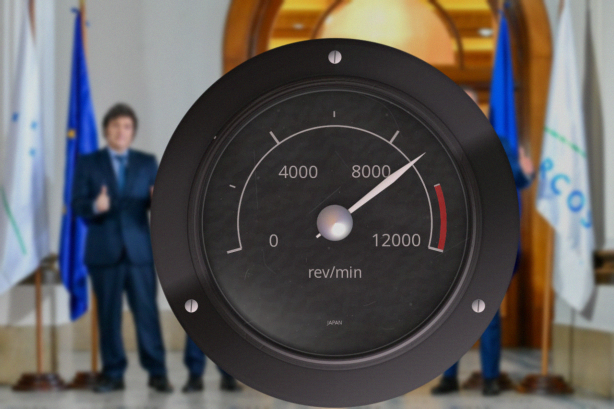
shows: 9000 rpm
